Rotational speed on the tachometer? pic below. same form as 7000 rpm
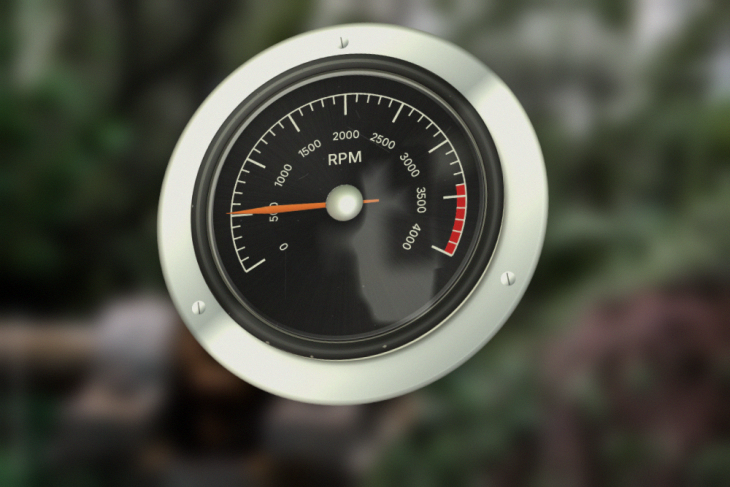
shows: 500 rpm
